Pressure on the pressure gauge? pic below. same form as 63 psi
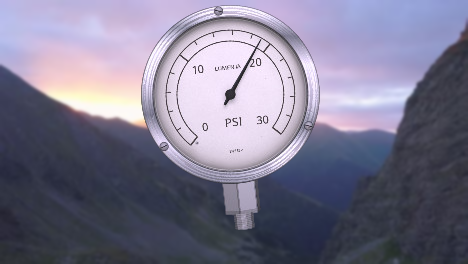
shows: 19 psi
